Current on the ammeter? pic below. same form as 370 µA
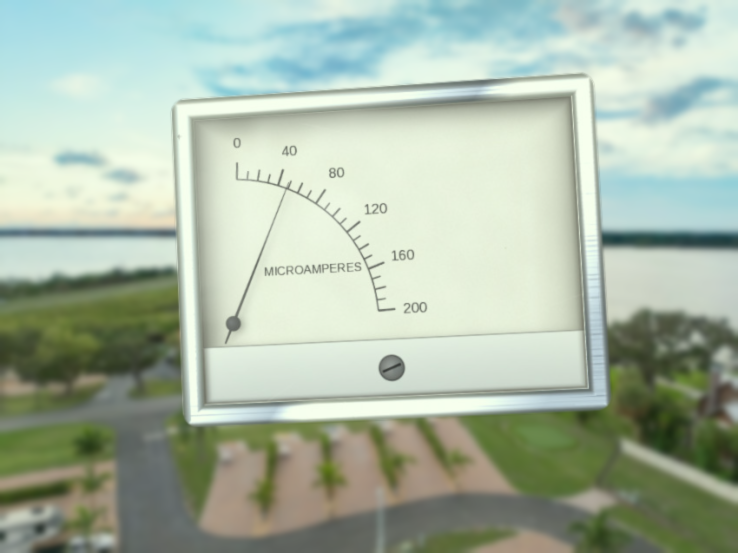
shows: 50 µA
